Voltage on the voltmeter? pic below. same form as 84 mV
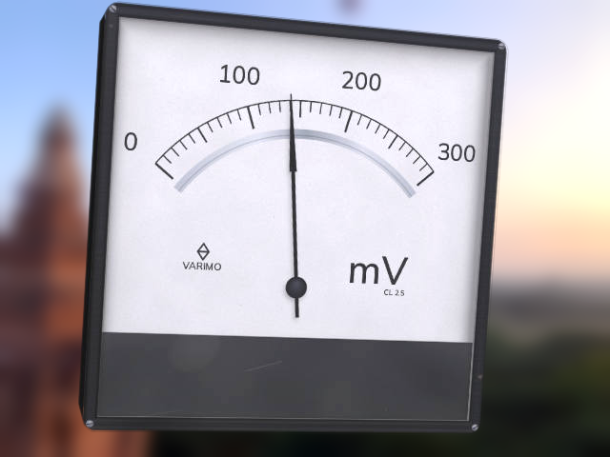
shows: 140 mV
